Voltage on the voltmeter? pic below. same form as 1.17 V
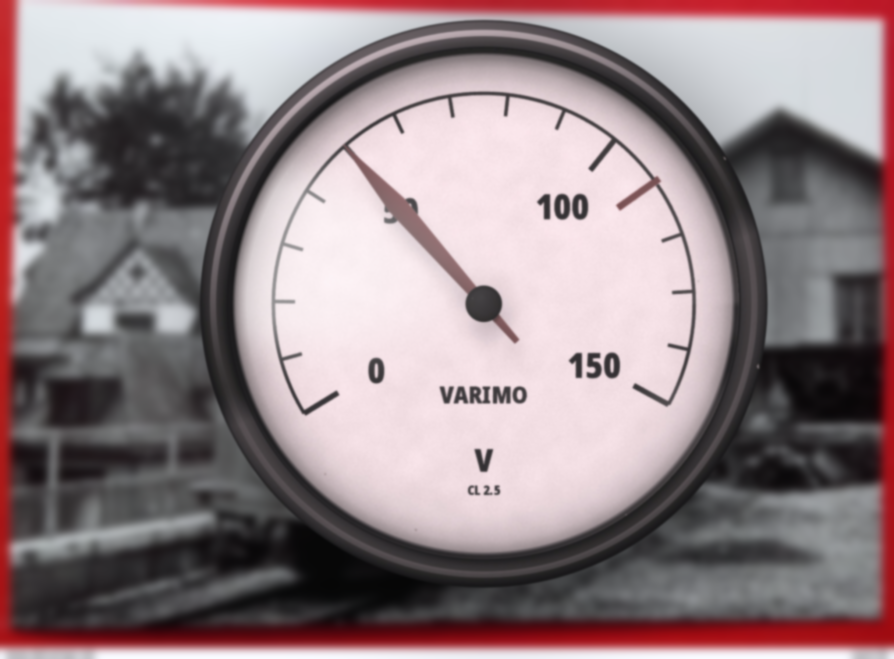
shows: 50 V
